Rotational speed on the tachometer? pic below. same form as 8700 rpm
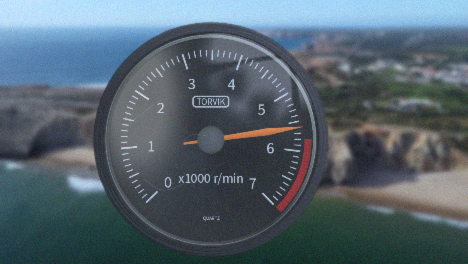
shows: 5600 rpm
